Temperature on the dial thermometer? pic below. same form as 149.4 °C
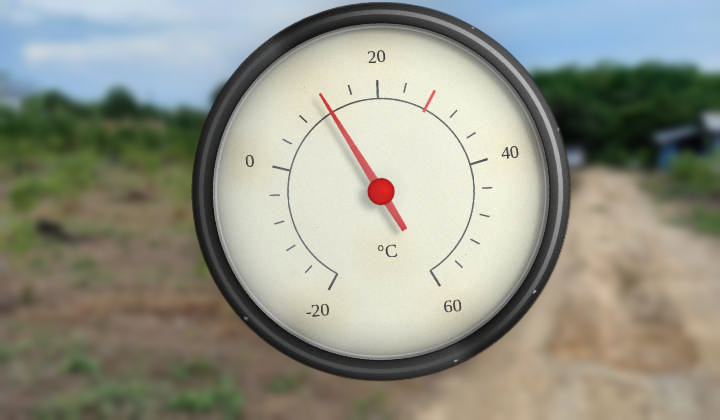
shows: 12 °C
